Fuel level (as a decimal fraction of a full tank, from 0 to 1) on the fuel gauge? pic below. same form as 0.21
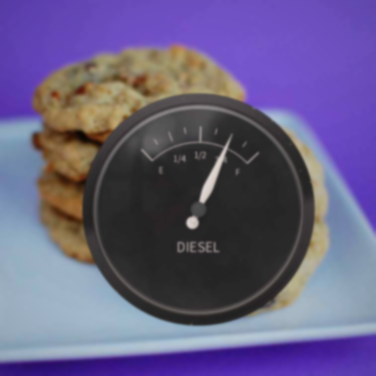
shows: 0.75
